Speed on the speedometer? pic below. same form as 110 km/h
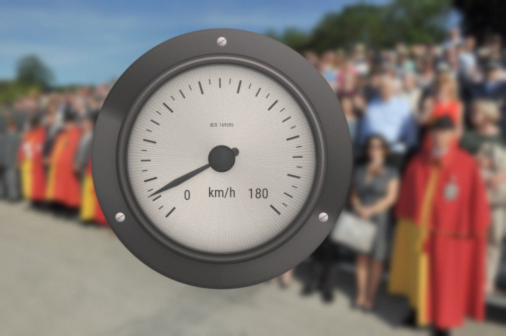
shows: 12.5 km/h
